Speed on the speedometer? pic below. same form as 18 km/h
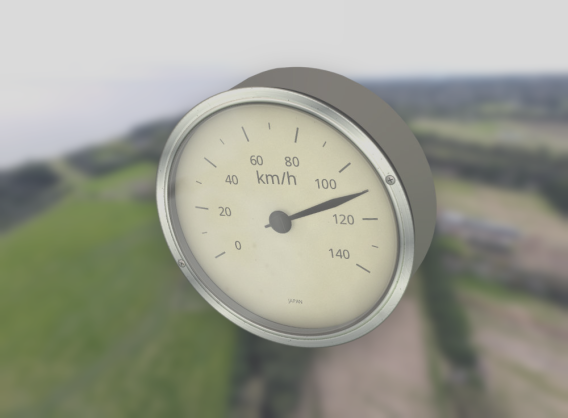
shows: 110 km/h
